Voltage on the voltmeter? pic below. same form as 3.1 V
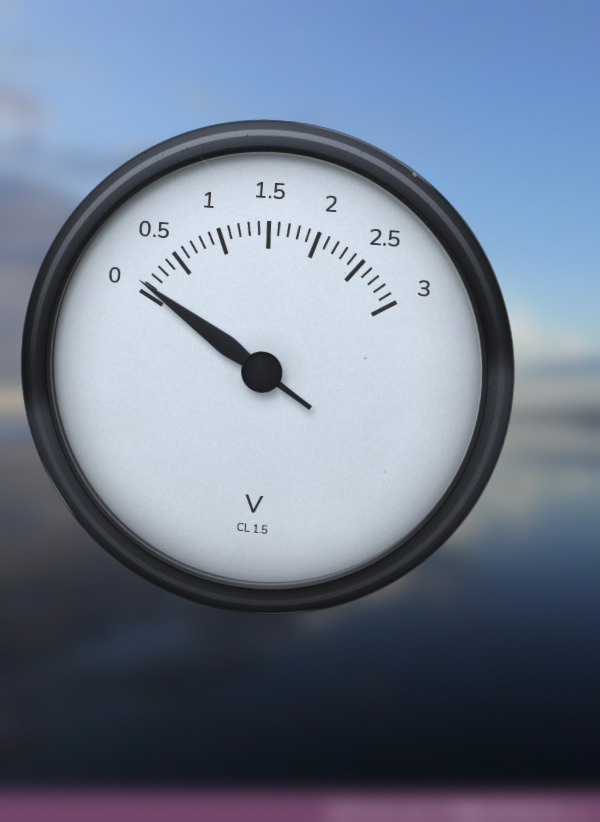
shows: 0.1 V
